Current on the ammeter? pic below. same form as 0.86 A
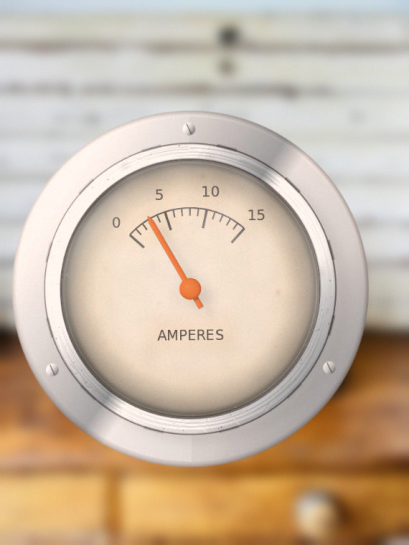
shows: 3 A
